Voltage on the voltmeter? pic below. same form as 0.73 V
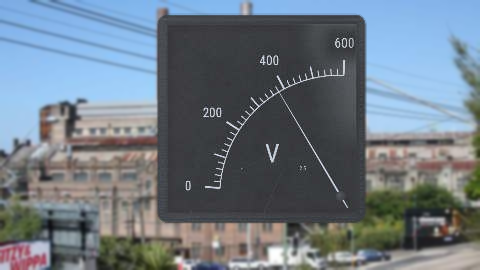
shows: 380 V
